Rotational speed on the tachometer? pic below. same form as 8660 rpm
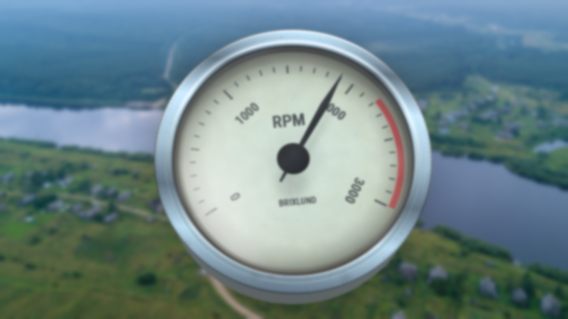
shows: 1900 rpm
